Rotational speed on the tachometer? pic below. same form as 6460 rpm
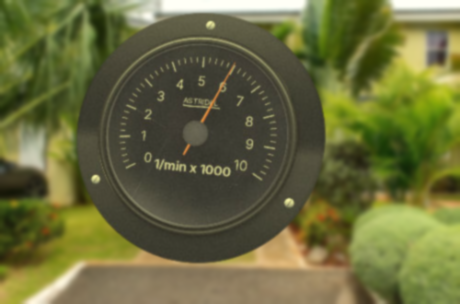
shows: 6000 rpm
